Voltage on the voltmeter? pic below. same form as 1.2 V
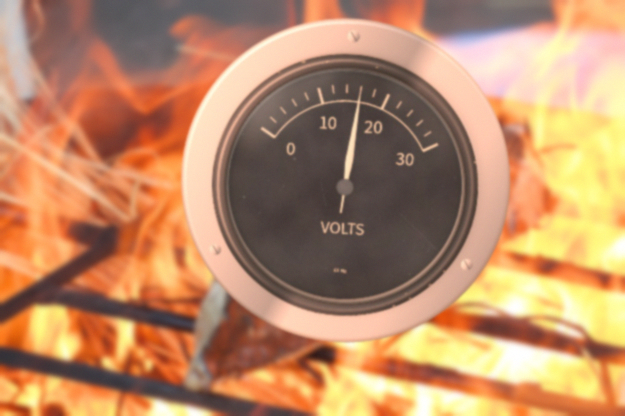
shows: 16 V
